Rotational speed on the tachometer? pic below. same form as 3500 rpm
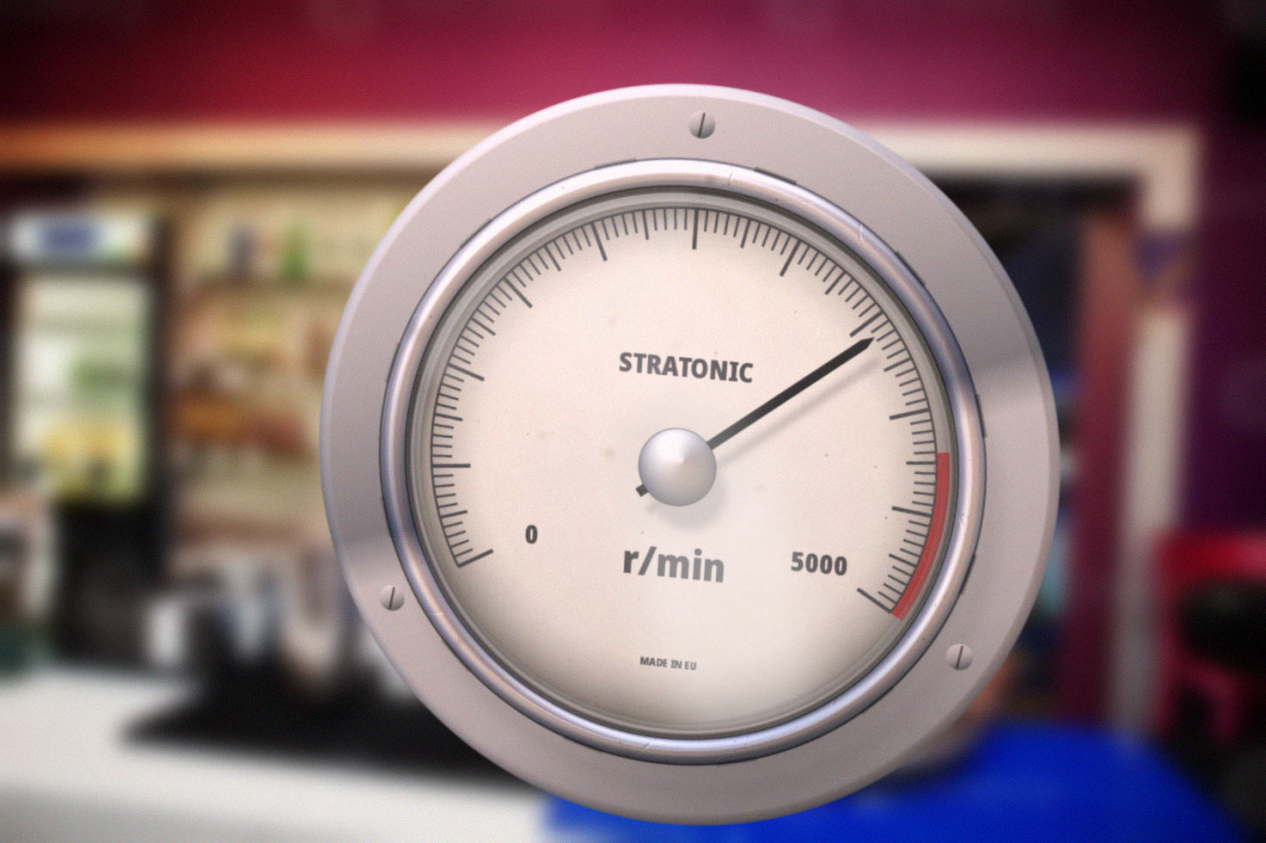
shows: 3575 rpm
